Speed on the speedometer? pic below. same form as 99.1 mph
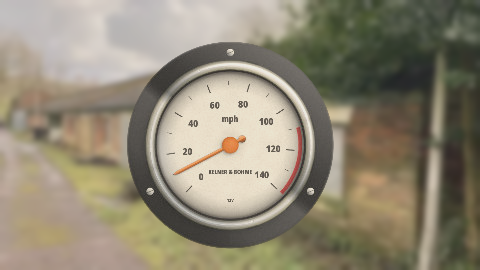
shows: 10 mph
